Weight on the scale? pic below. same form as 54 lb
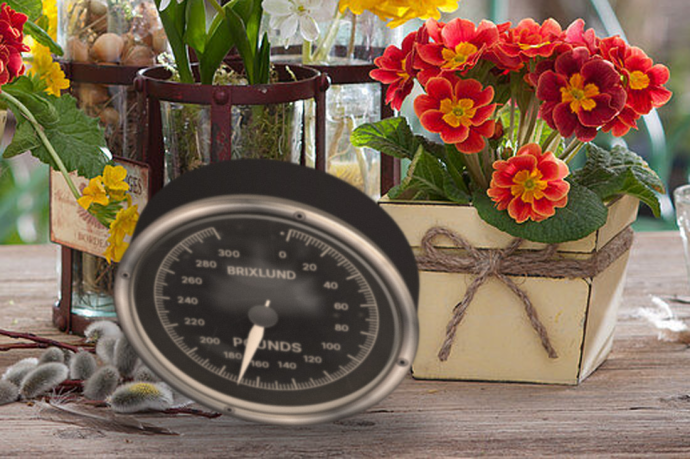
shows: 170 lb
